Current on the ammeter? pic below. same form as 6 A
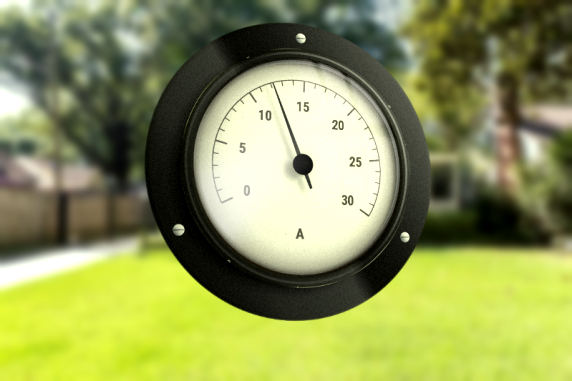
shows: 12 A
